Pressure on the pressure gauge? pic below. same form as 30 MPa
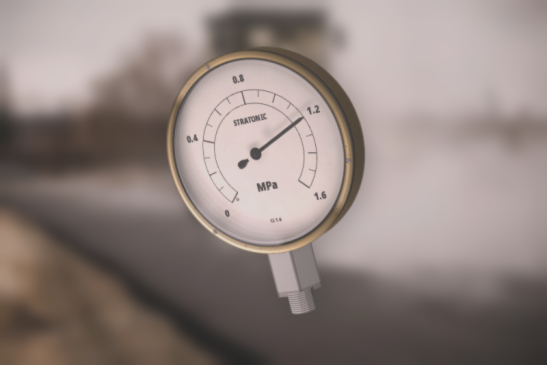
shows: 1.2 MPa
